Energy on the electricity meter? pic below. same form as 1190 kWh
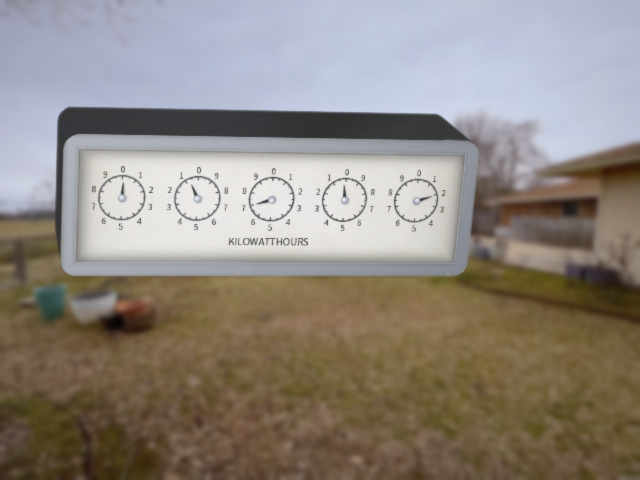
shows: 702 kWh
